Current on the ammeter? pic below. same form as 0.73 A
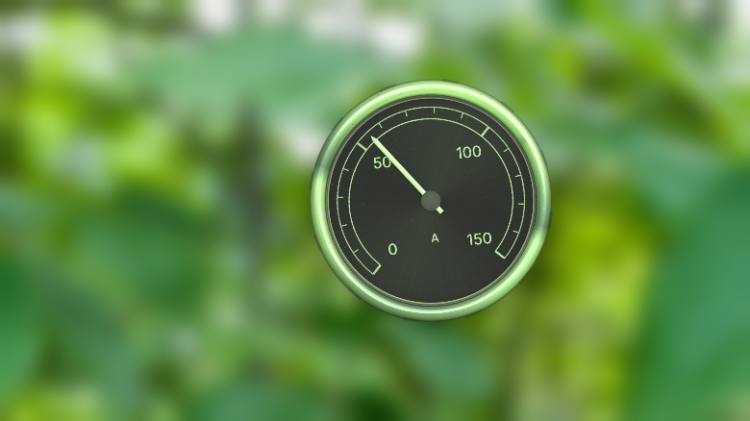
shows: 55 A
